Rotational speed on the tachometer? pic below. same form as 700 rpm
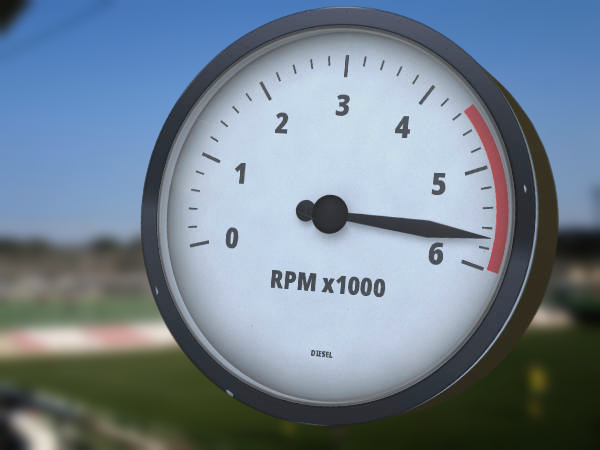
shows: 5700 rpm
